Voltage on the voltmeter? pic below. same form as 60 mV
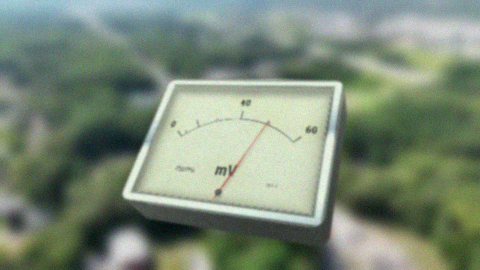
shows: 50 mV
